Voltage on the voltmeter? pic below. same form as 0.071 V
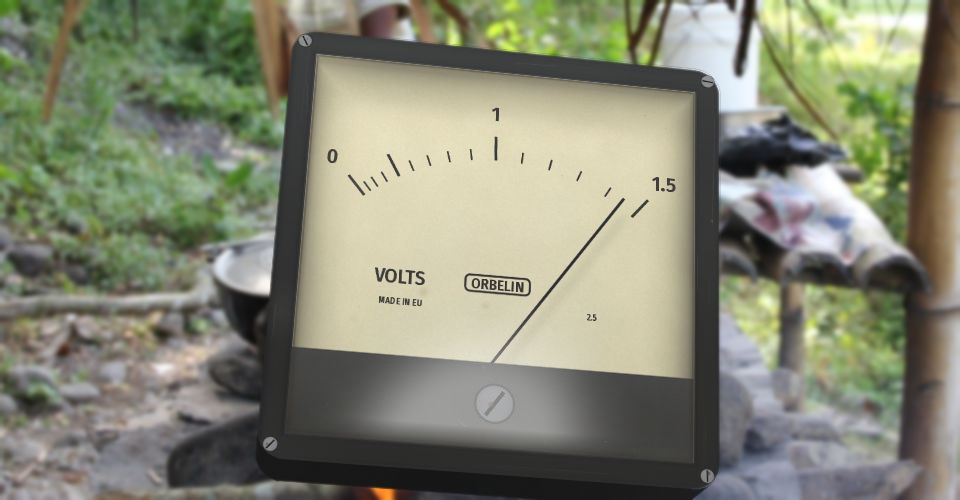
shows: 1.45 V
